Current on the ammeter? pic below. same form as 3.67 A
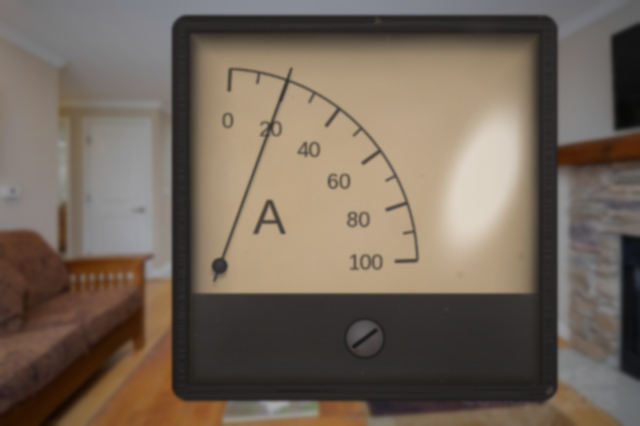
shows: 20 A
